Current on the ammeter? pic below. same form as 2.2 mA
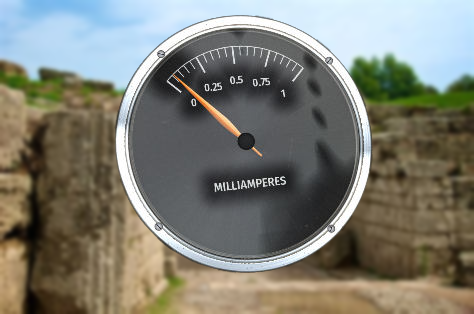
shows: 0.05 mA
